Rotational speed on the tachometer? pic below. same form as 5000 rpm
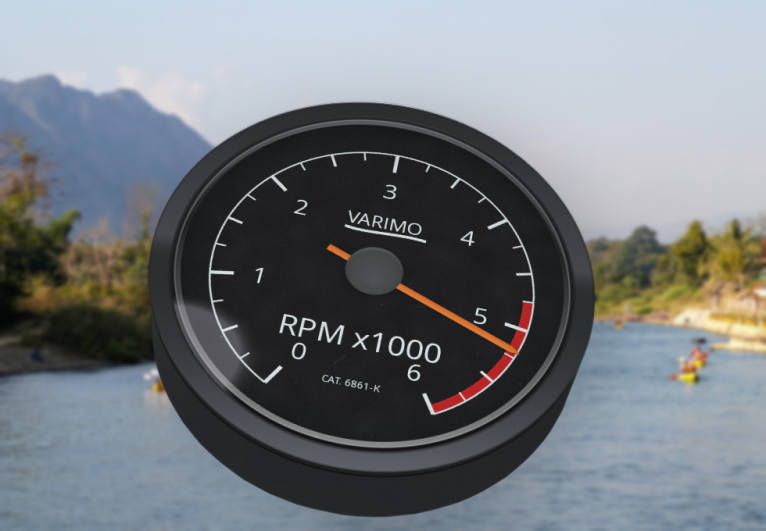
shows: 5250 rpm
